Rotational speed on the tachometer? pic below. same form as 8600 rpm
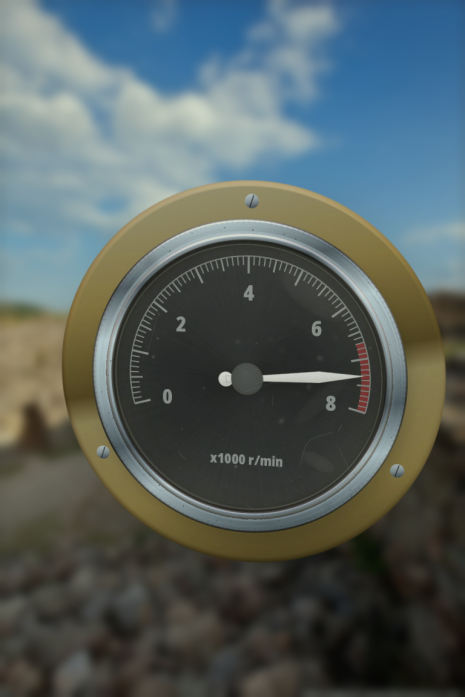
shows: 7300 rpm
